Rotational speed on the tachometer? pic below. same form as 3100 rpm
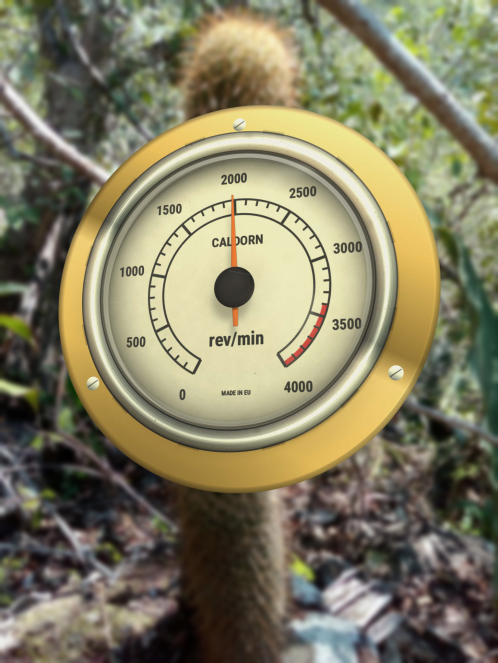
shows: 2000 rpm
